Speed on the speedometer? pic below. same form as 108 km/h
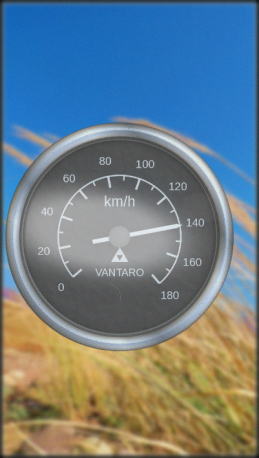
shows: 140 km/h
